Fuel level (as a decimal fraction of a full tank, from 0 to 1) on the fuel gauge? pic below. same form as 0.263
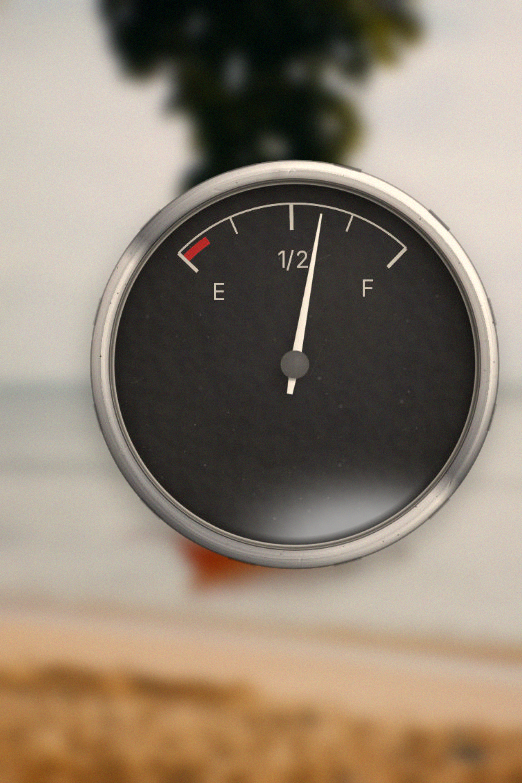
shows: 0.625
